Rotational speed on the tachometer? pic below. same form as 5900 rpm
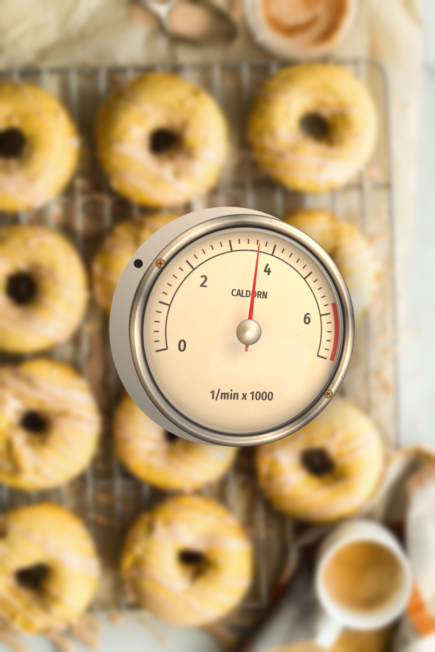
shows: 3600 rpm
